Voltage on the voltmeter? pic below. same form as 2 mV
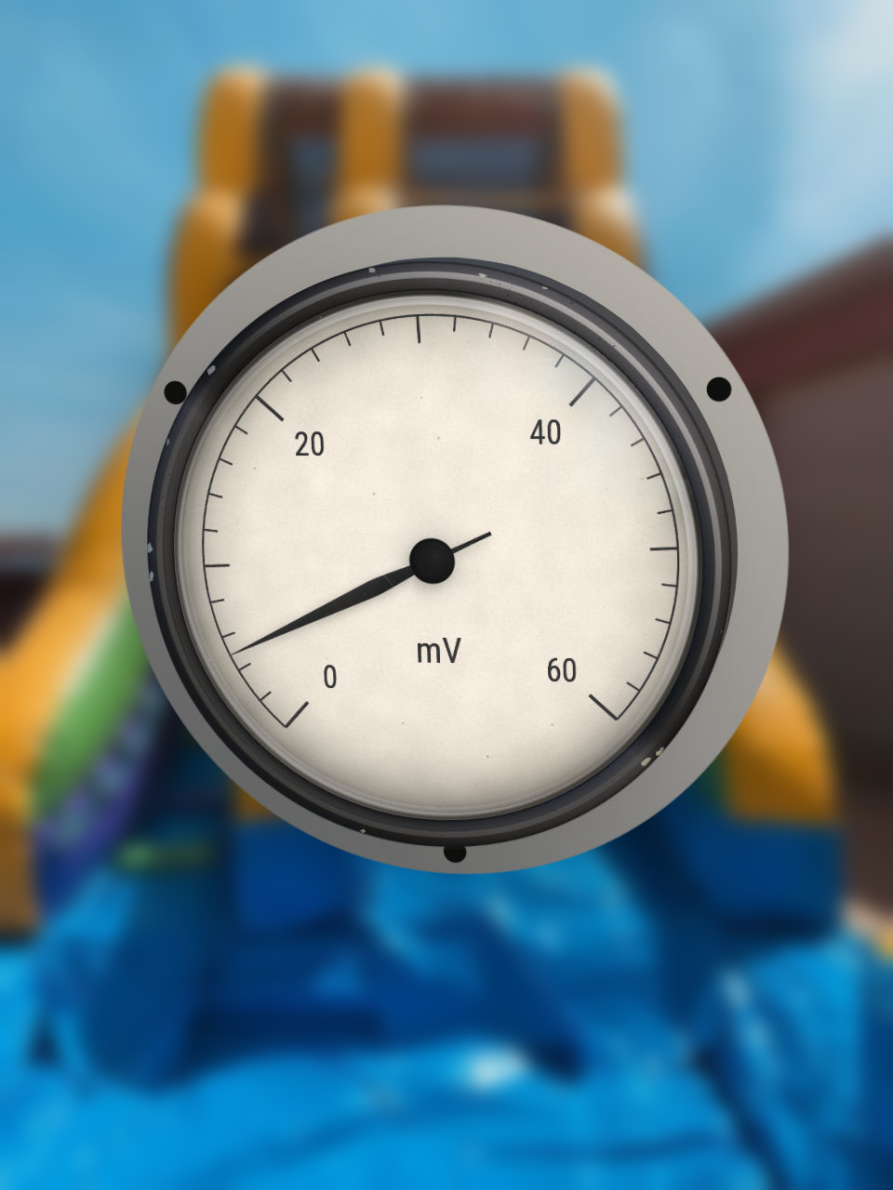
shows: 5 mV
